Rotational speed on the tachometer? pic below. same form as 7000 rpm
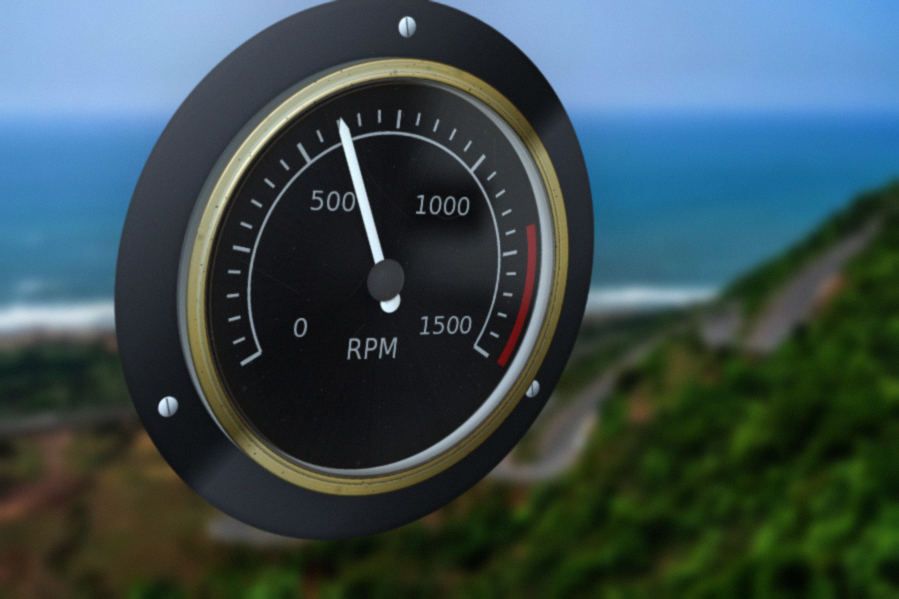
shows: 600 rpm
